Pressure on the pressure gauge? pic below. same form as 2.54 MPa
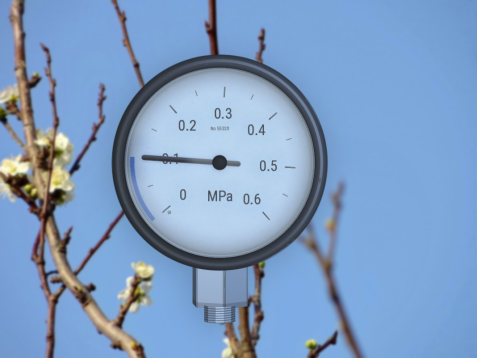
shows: 0.1 MPa
